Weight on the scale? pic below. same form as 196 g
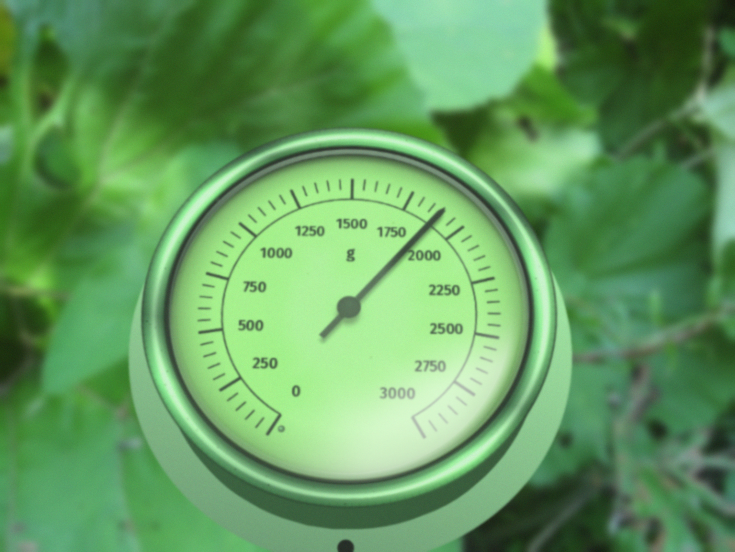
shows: 1900 g
